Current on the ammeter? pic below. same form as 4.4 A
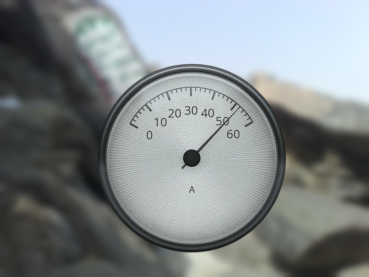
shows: 52 A
